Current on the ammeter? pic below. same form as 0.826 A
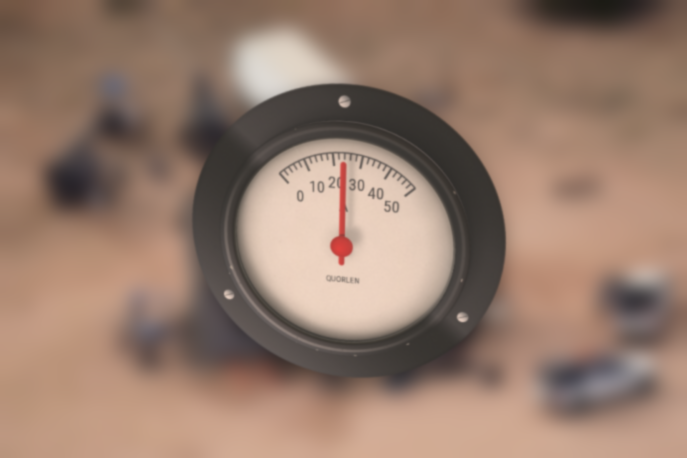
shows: 24 A
